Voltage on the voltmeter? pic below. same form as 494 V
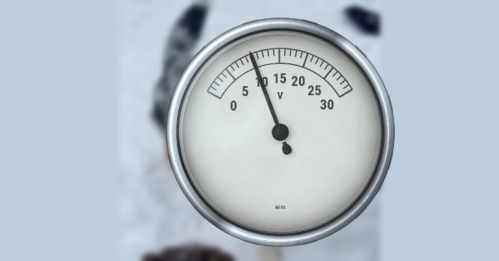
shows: 10 V
